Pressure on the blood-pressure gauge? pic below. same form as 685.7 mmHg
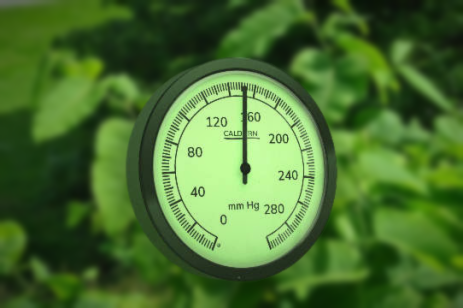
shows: 150 mmHg
